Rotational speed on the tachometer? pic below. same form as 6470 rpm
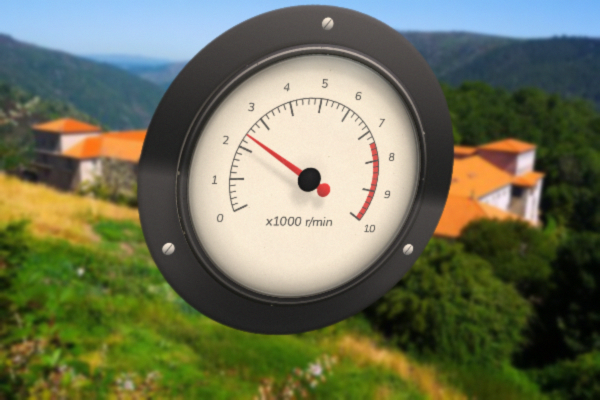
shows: 2400 rpm
